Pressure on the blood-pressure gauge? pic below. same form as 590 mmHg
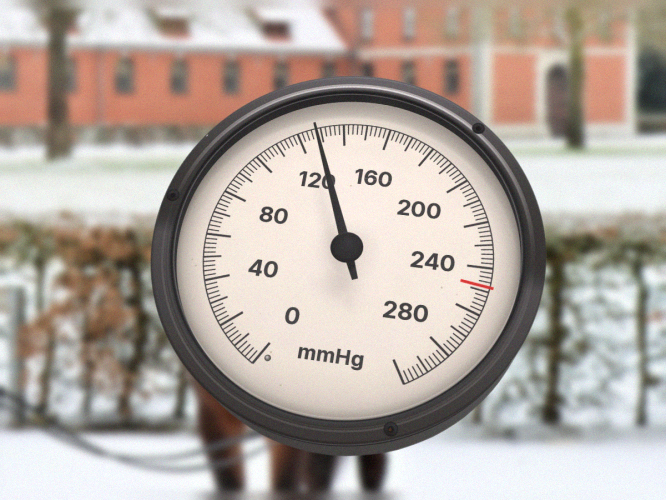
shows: 128 mmHg
